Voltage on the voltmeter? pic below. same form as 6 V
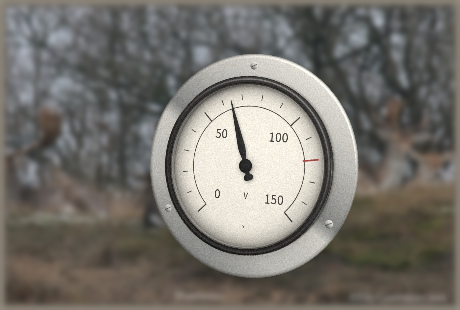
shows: 65 V
